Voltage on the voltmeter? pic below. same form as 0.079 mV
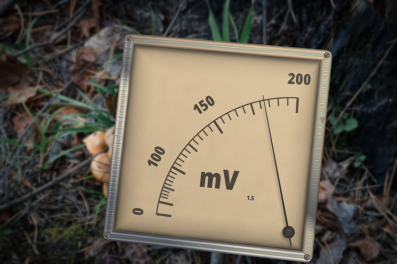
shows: 182.5 mV
